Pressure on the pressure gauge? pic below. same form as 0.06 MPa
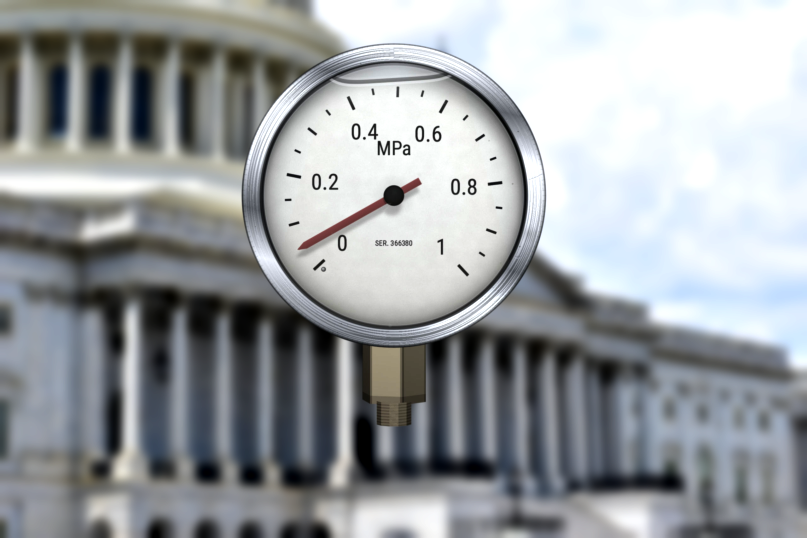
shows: 0.05 MPa
